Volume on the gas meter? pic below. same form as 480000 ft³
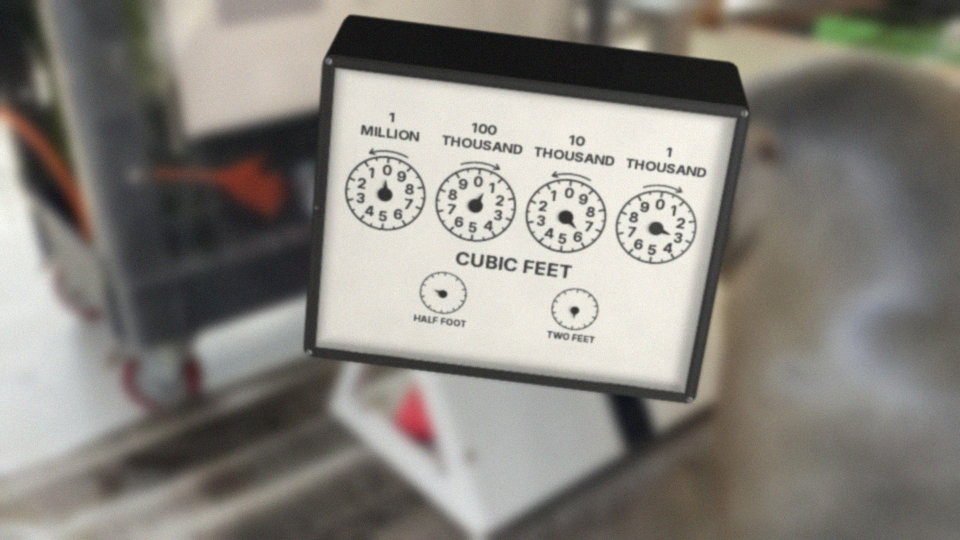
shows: 6300 ft³
